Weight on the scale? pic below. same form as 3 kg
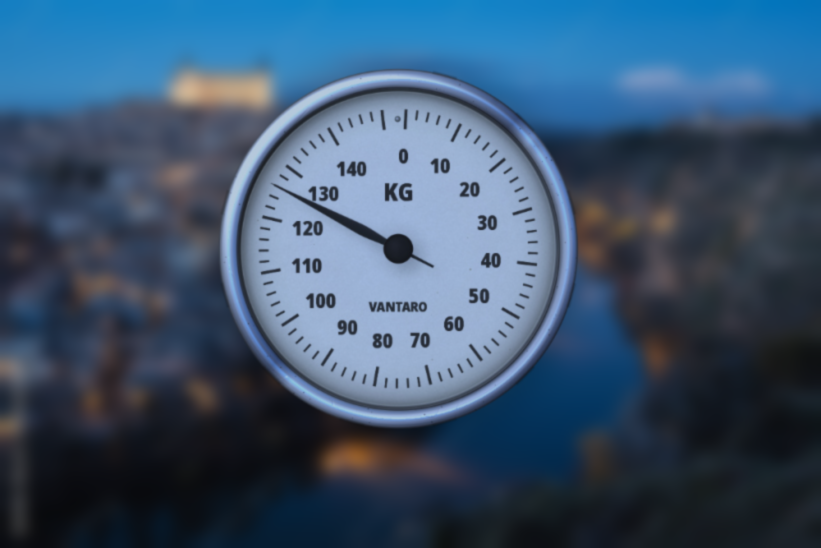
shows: 126 kg
